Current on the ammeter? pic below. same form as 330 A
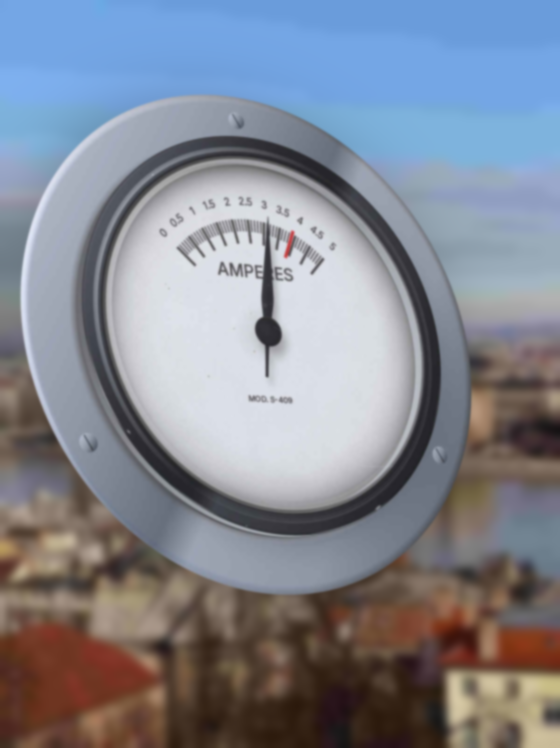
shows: 3 A
